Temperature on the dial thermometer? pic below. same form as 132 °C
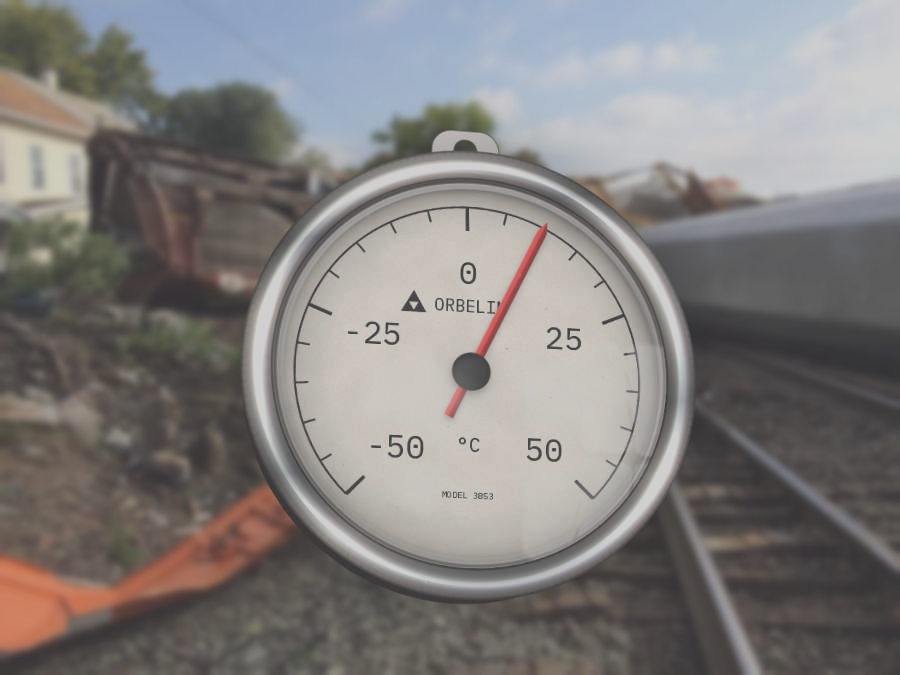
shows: 10 °C
